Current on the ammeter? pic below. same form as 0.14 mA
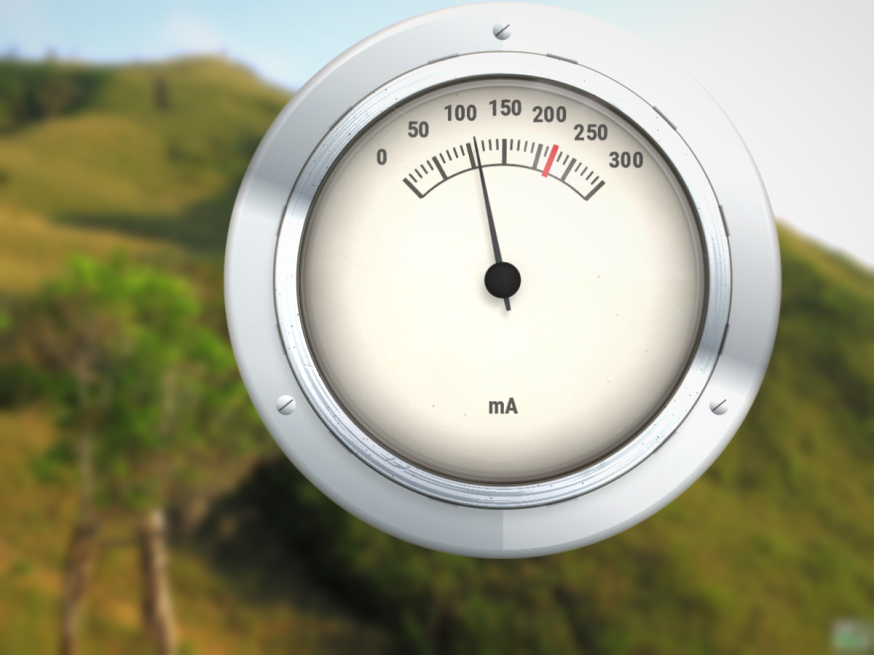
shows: 110 mA
